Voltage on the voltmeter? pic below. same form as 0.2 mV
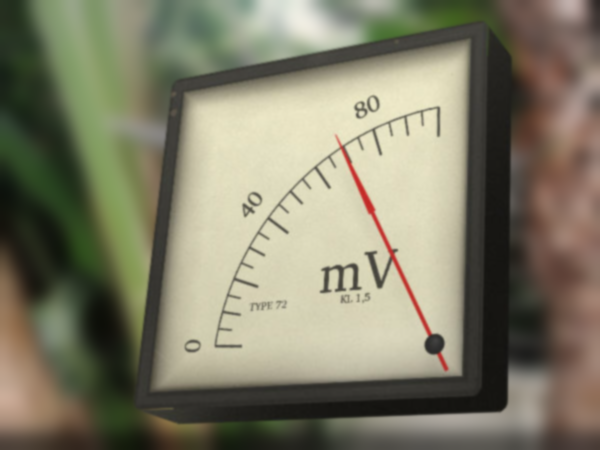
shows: 70 mV
